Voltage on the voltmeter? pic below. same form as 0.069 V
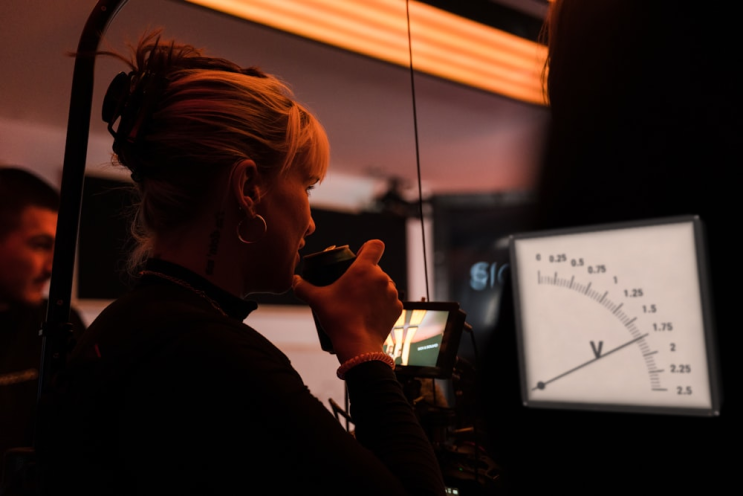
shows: 1.75 V
